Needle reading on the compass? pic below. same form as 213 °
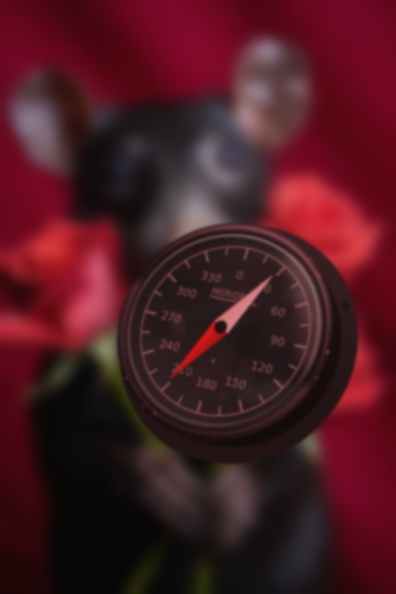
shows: 210 °
